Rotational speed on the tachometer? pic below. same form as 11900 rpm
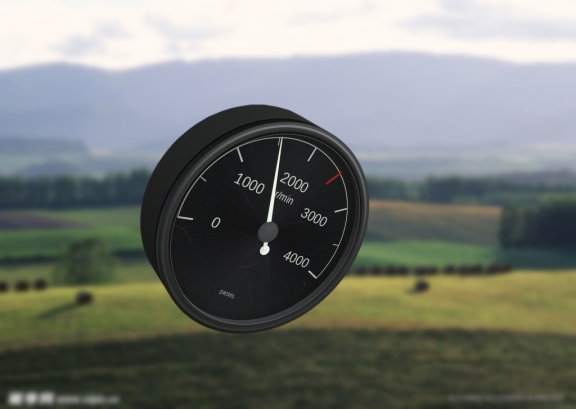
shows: 1500 rpm
